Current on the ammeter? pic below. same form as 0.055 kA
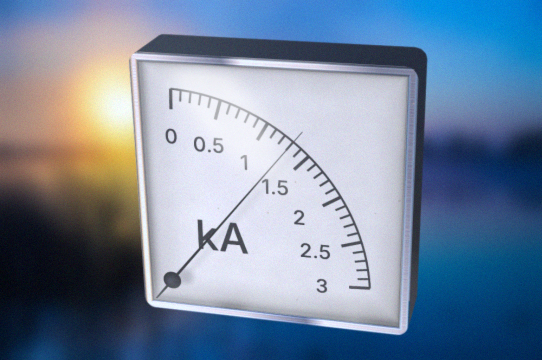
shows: 1.3 kA
